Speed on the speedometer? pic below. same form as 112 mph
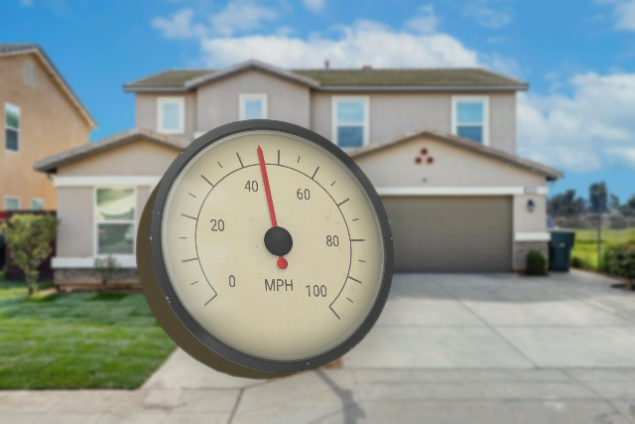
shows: 45 mph
